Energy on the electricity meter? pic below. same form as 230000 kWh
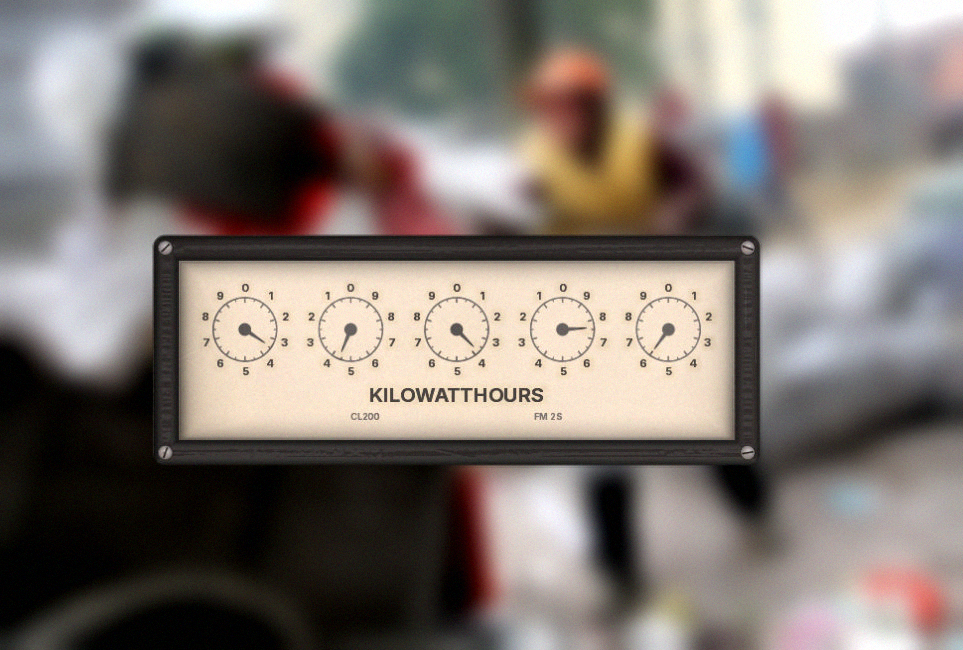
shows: 34376 kWh
